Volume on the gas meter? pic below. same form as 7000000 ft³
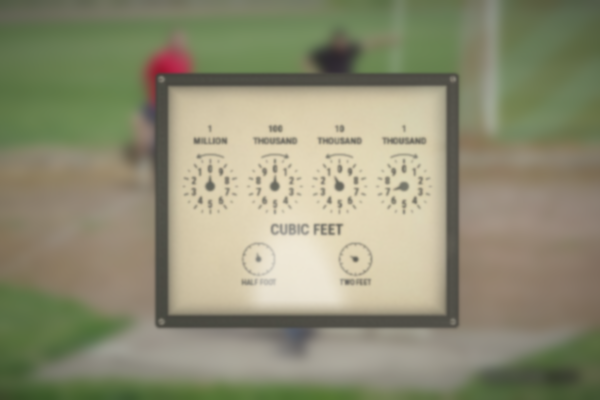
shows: 700 ft³
